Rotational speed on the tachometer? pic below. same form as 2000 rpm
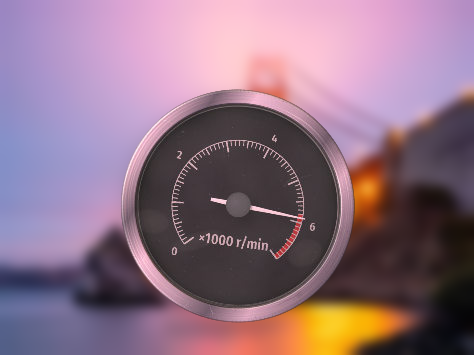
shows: 5900 rpm
